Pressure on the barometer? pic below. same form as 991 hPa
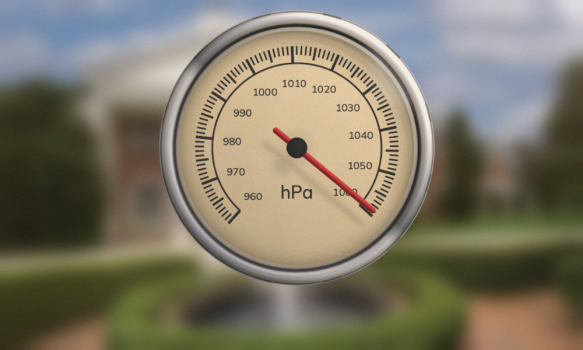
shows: 1059 hPa
